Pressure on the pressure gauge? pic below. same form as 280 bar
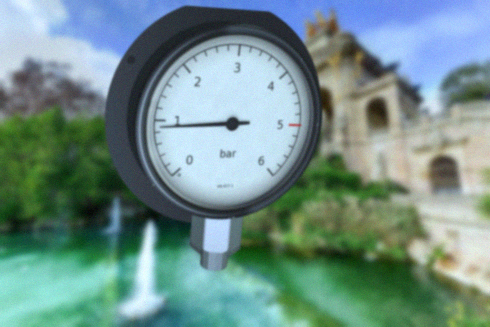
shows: 0.9 bar
